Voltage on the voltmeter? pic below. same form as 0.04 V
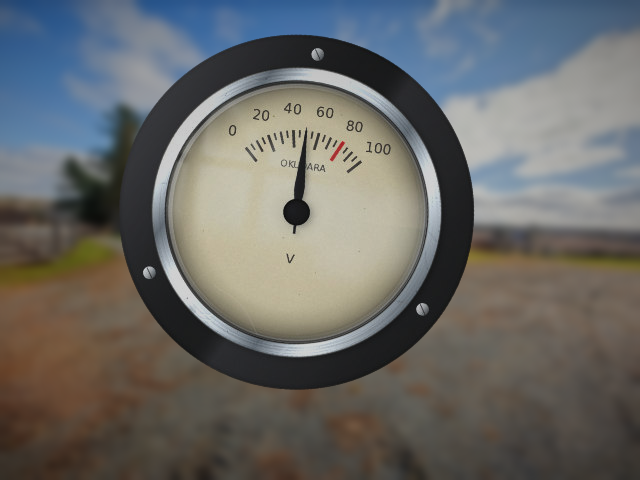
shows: 50 V
